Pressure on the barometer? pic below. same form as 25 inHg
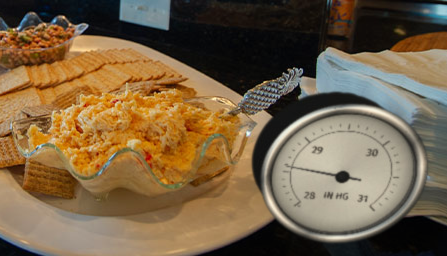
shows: 28.6 inHg
